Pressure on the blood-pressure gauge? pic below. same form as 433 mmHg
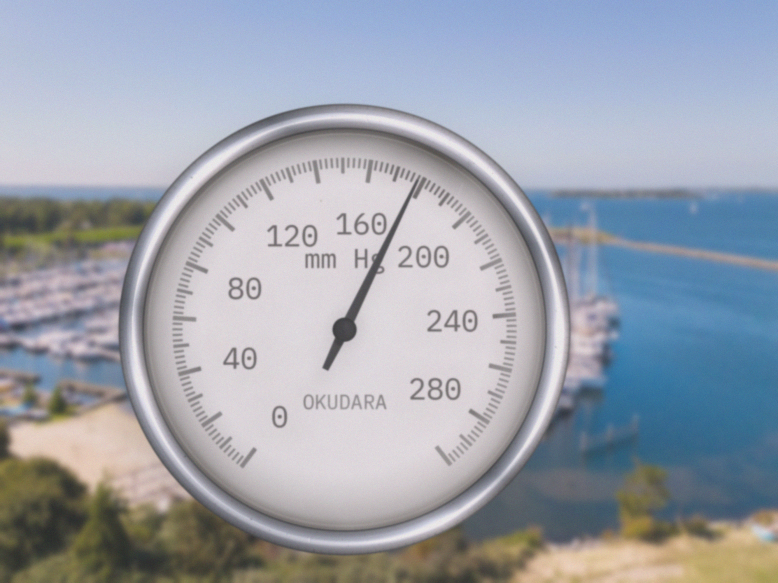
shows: 178 mmHg
